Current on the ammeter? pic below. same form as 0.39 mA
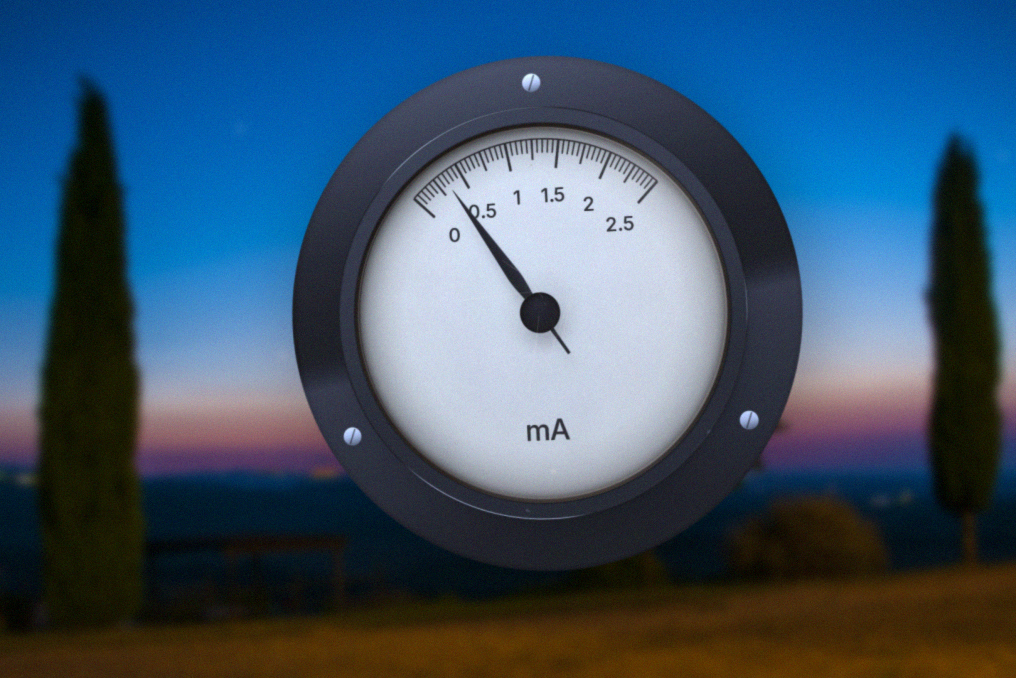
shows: 0.35 mA
